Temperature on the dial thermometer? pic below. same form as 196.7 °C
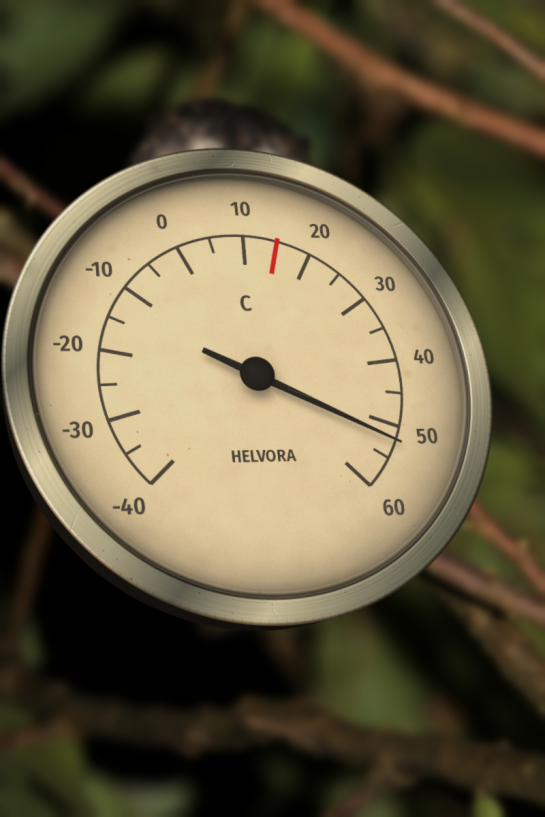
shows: 52.5 °C
